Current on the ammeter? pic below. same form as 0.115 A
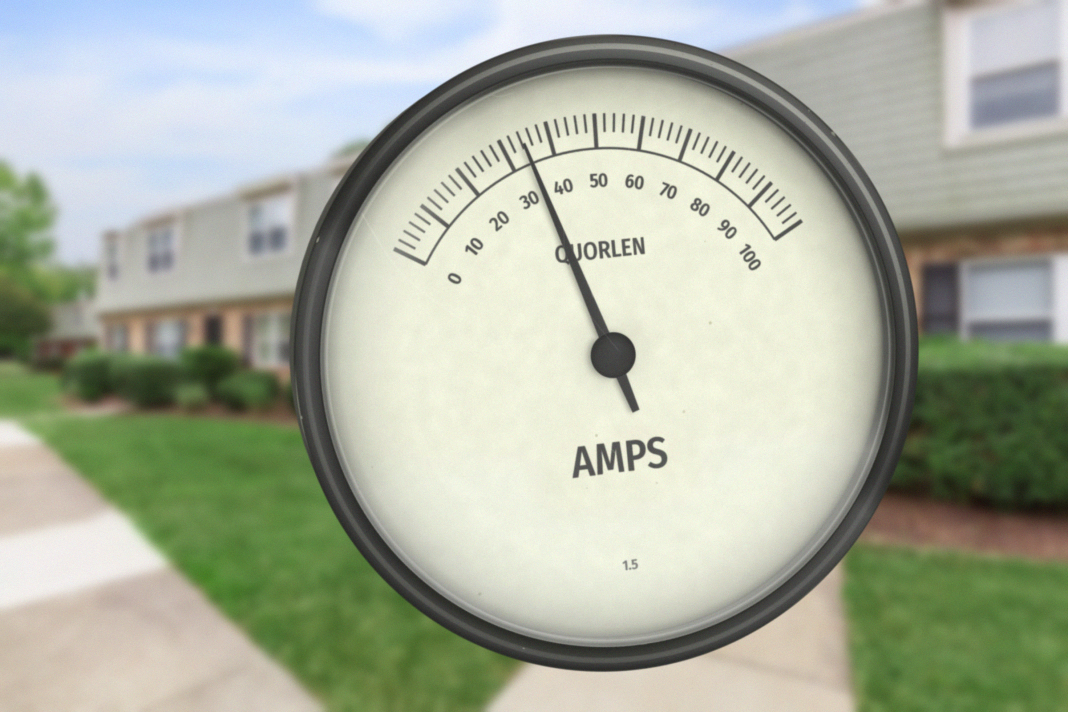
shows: 34 A
